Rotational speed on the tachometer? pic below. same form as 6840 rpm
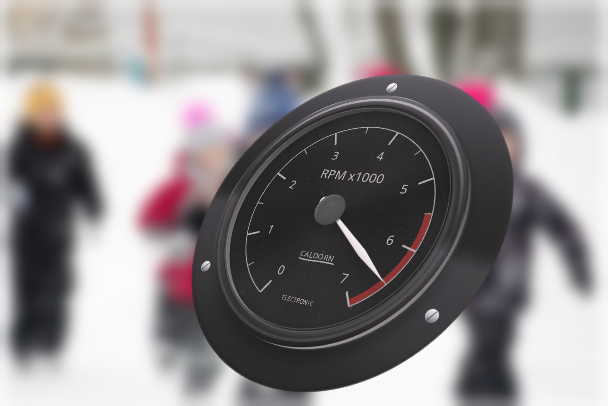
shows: 6500 rpm
